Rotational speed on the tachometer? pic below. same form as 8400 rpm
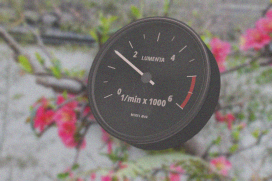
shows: 1500 rpm
